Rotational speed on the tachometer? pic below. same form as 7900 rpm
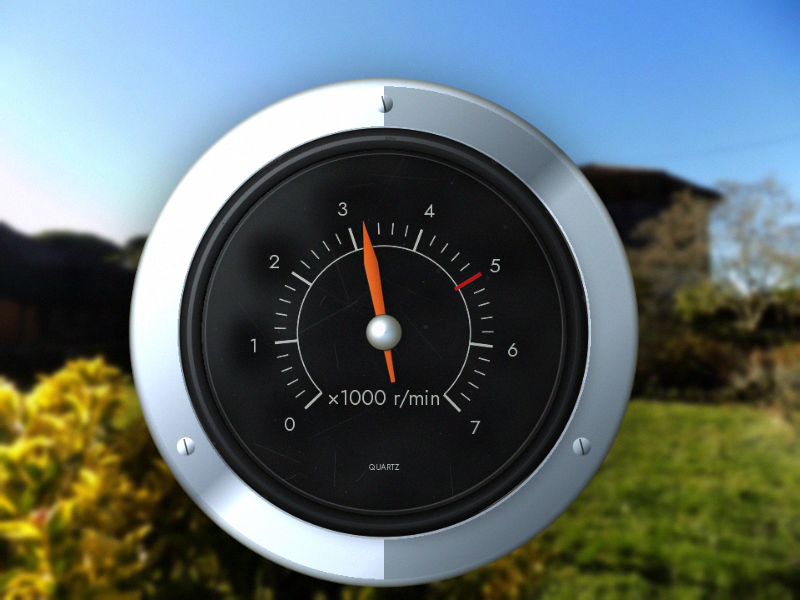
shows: 3200 rpm
